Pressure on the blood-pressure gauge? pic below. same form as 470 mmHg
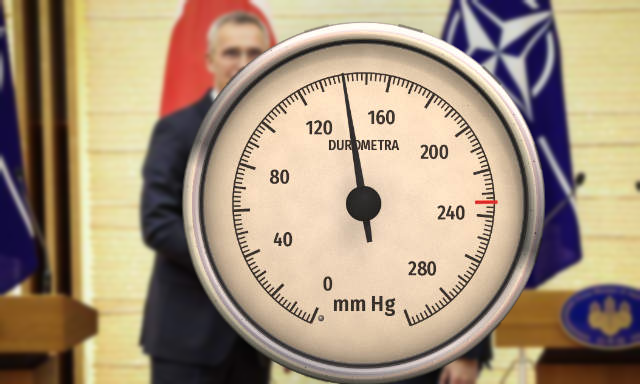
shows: 140 mmHg
